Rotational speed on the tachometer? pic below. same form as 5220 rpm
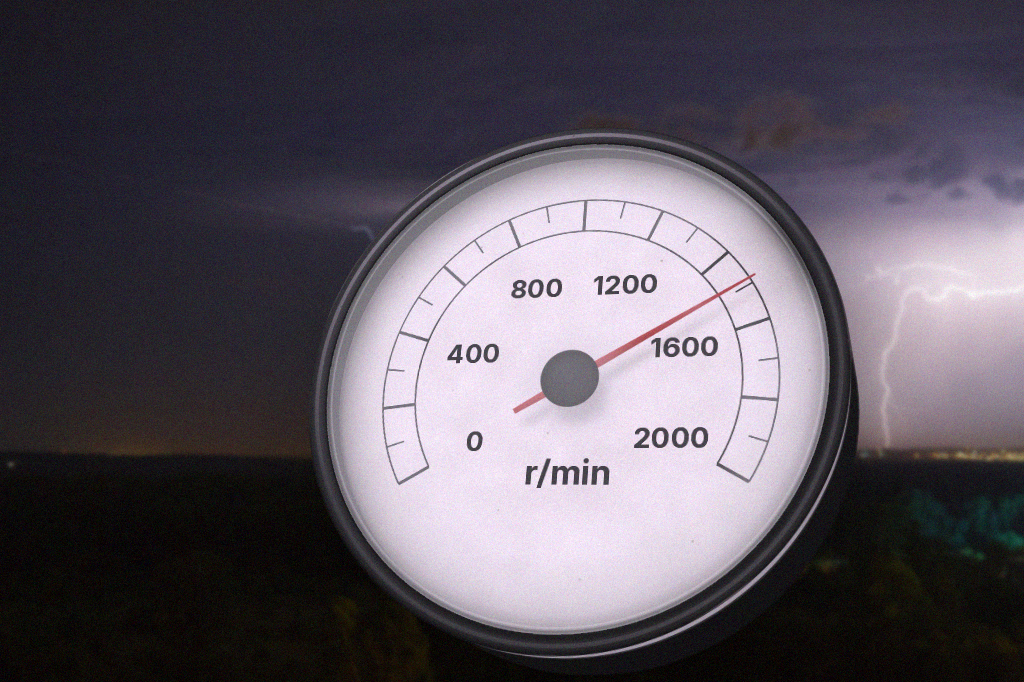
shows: 1500 rpm
